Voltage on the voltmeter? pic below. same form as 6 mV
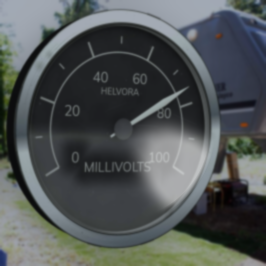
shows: 75 mV
